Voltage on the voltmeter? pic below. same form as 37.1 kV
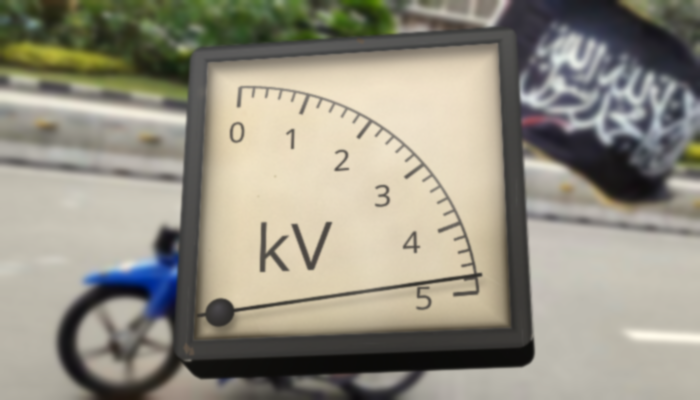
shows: 4.8 kV
